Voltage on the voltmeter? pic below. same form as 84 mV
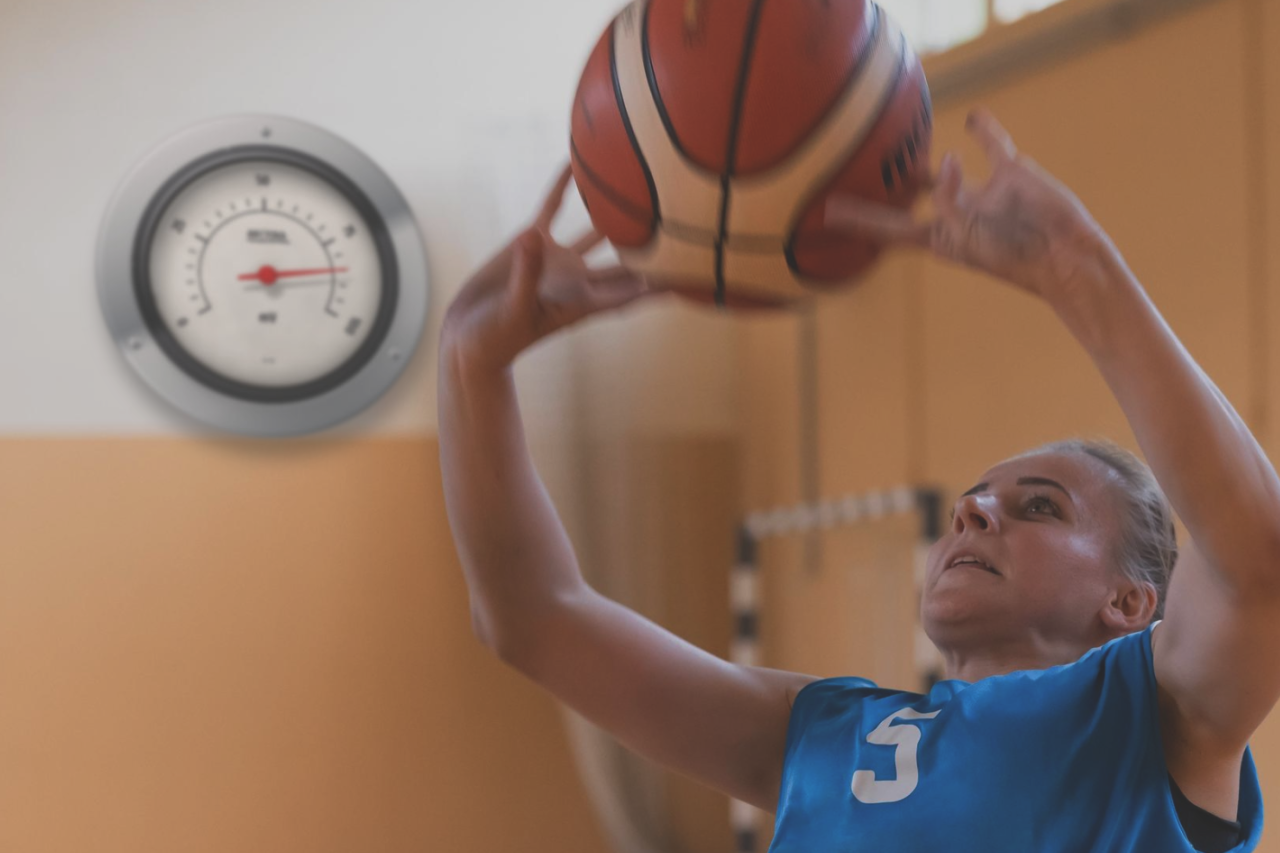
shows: 85 mV
